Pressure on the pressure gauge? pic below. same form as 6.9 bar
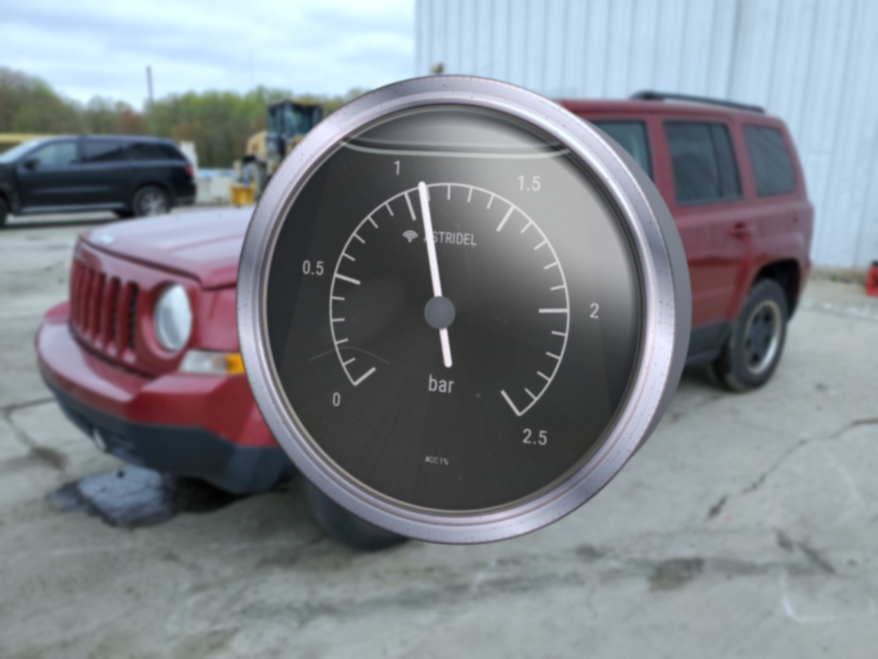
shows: 1.1 bar
